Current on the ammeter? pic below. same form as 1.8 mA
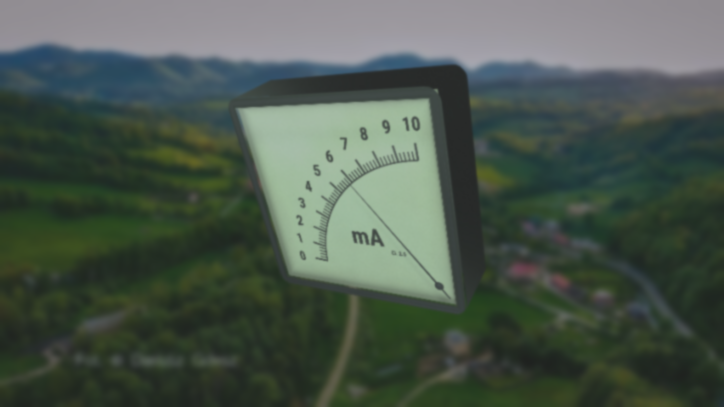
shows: 6 mA
